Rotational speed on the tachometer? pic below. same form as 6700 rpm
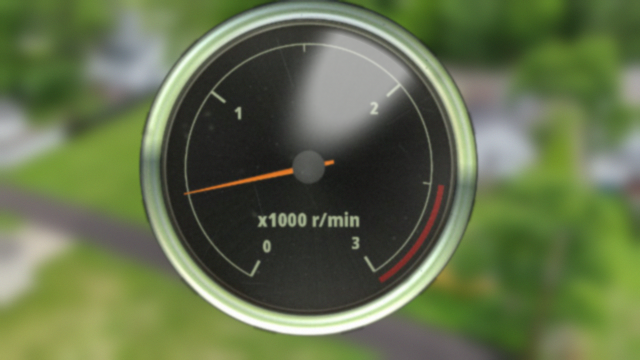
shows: 500 rpm
